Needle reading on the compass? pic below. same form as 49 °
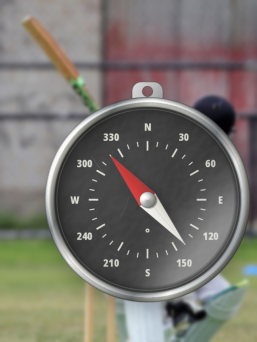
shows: 320 °
